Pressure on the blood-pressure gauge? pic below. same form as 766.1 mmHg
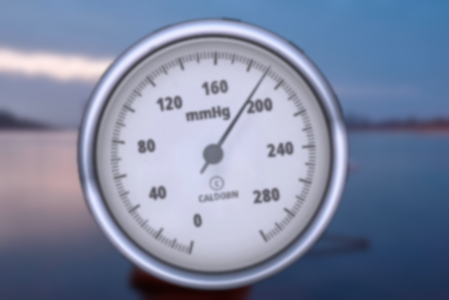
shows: 190 mmHg
